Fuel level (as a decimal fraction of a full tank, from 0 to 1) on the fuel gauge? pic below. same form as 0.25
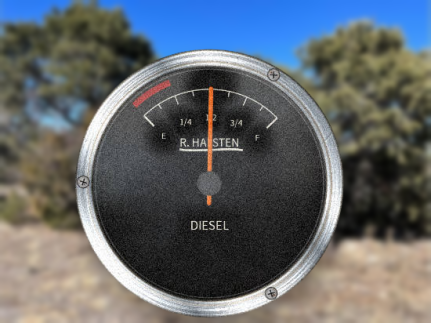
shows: 0.5
